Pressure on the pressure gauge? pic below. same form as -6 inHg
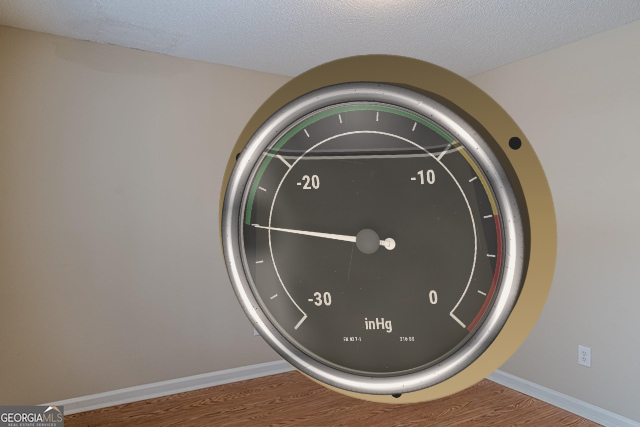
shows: -24 inHg
